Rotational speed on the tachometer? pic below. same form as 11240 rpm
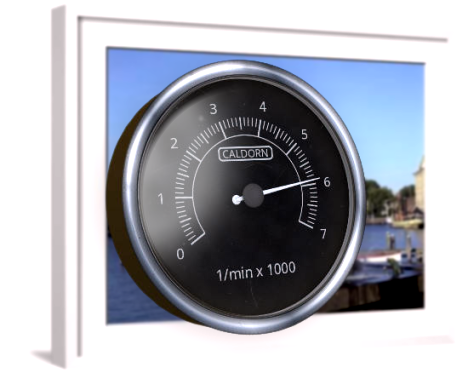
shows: 5900 rpm
